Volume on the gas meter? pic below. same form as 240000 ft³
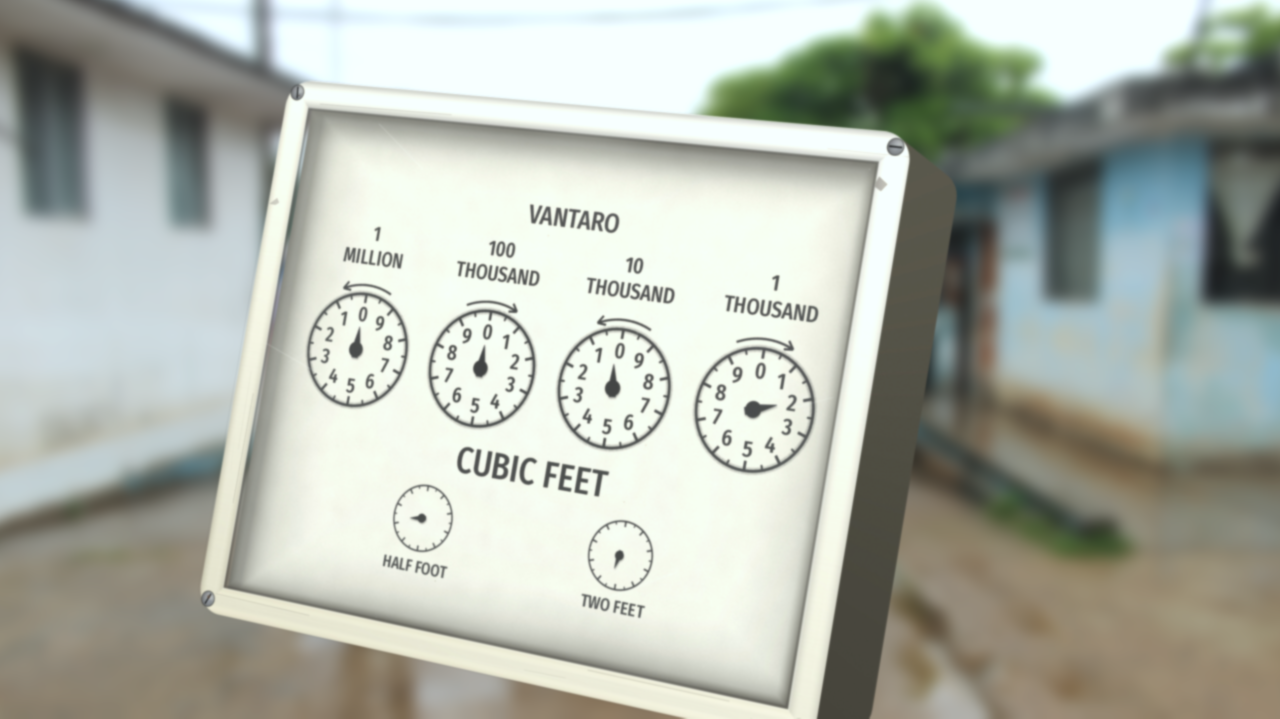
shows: 200 ft³
